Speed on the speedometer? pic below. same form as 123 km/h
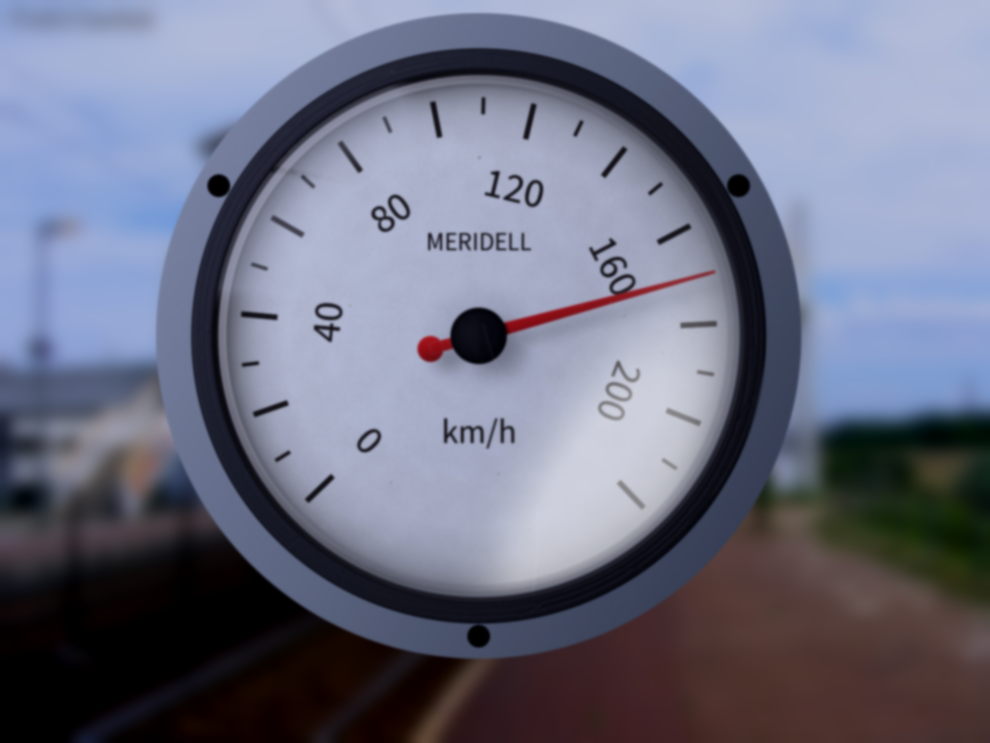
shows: 170 km/h
